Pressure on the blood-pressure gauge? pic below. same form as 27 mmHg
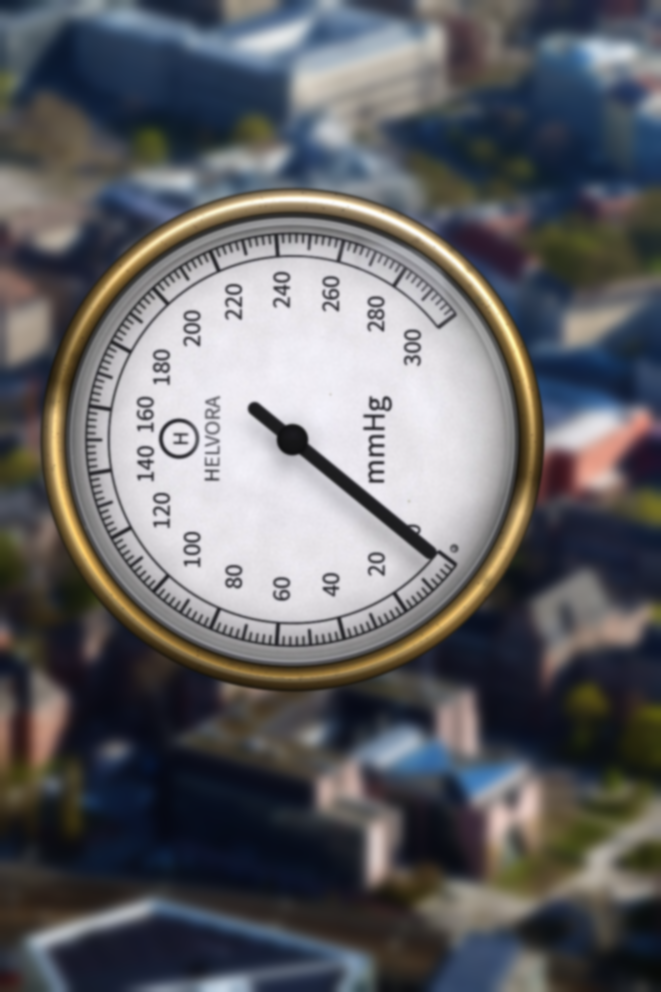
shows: 2 mmHg
